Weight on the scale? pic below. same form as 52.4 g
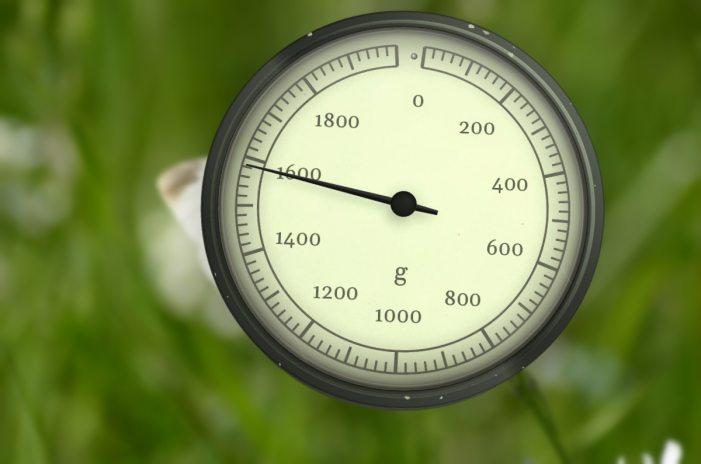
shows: 1580 g
